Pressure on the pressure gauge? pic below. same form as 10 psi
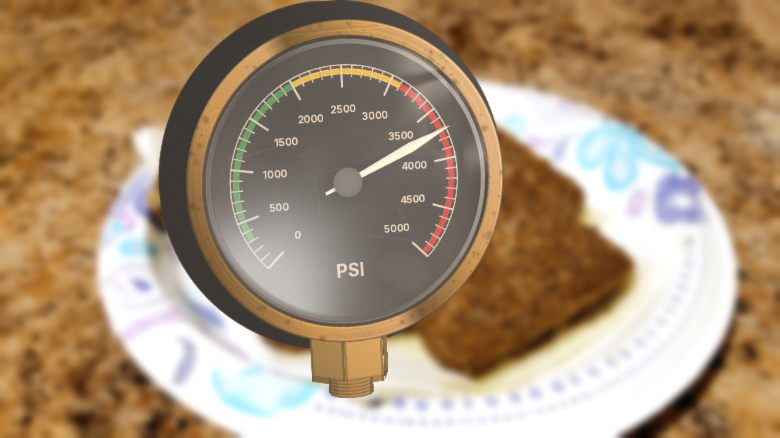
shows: 3700 psi
